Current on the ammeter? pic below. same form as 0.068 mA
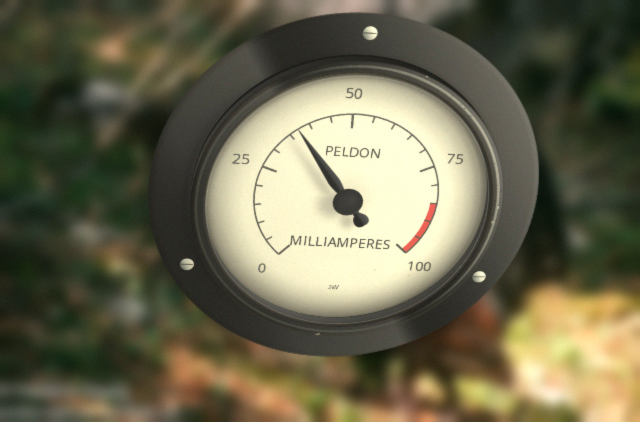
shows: 37.5 mA
